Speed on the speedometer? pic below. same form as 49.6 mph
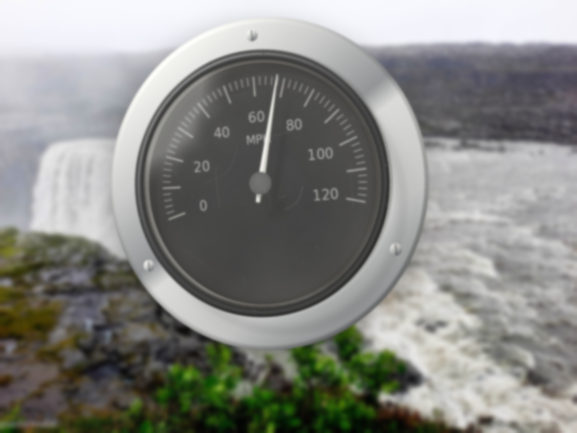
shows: 68 mph
